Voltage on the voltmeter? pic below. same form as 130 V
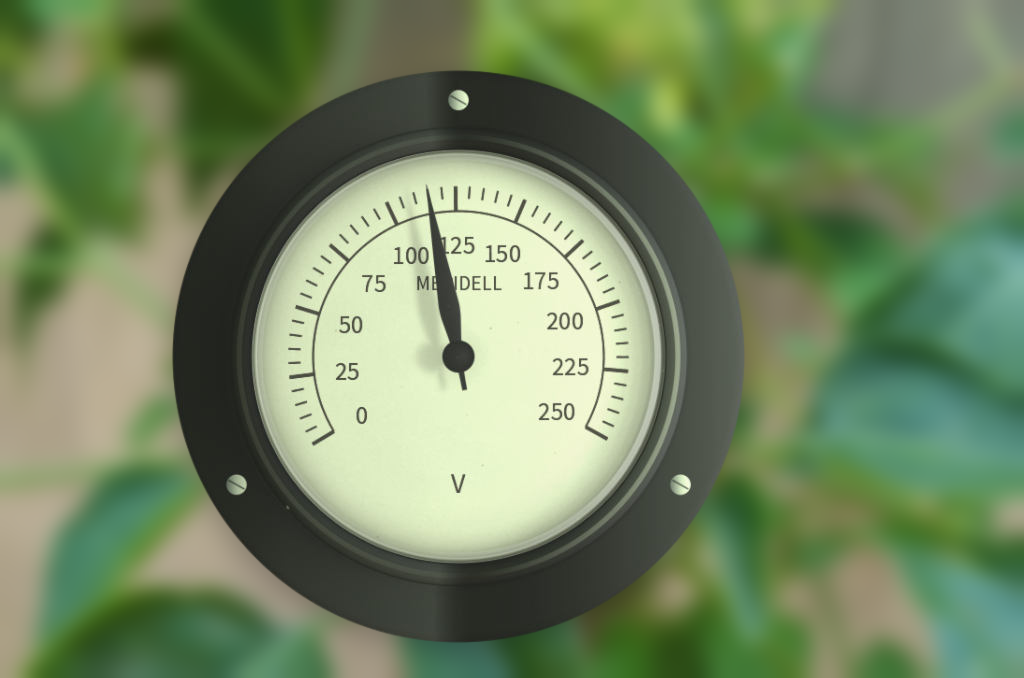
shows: 115 V
